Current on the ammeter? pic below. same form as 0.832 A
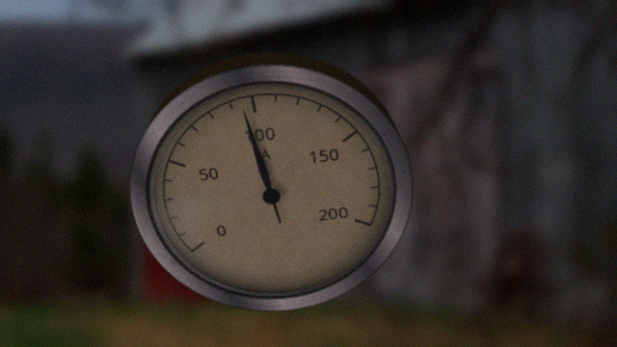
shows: 95 A
